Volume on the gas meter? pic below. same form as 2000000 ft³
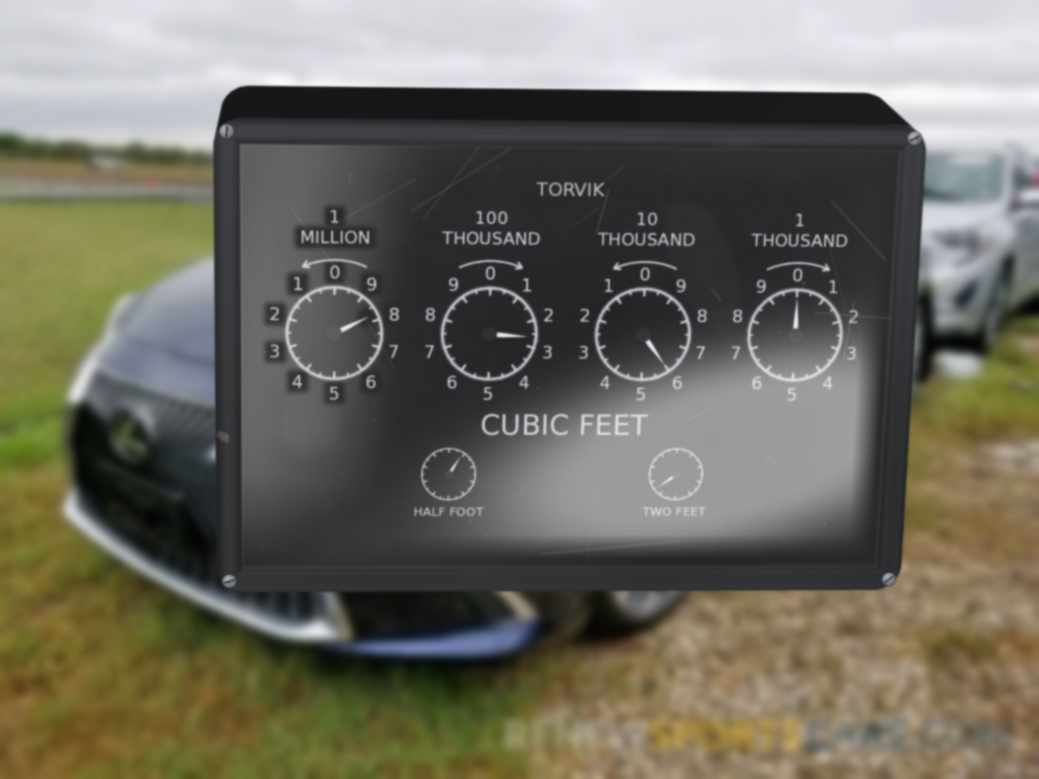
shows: 826000 ft³
